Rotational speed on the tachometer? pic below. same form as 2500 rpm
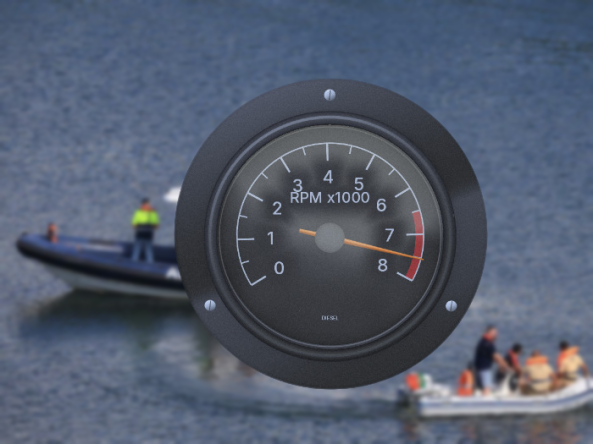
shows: 7500 rpm
